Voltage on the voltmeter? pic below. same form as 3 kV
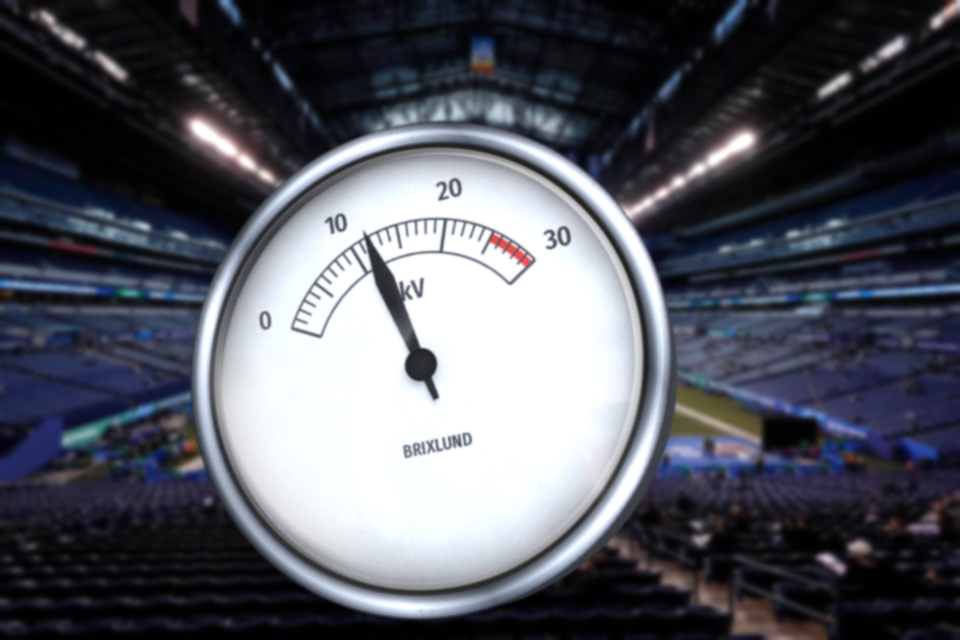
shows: 12 kV
